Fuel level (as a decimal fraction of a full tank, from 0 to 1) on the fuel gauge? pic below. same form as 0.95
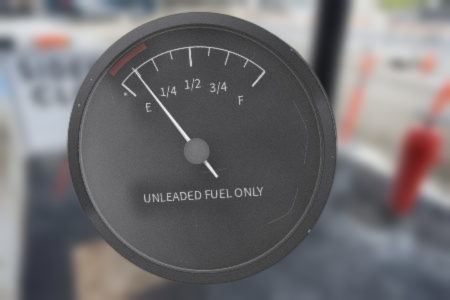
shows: 0.125
